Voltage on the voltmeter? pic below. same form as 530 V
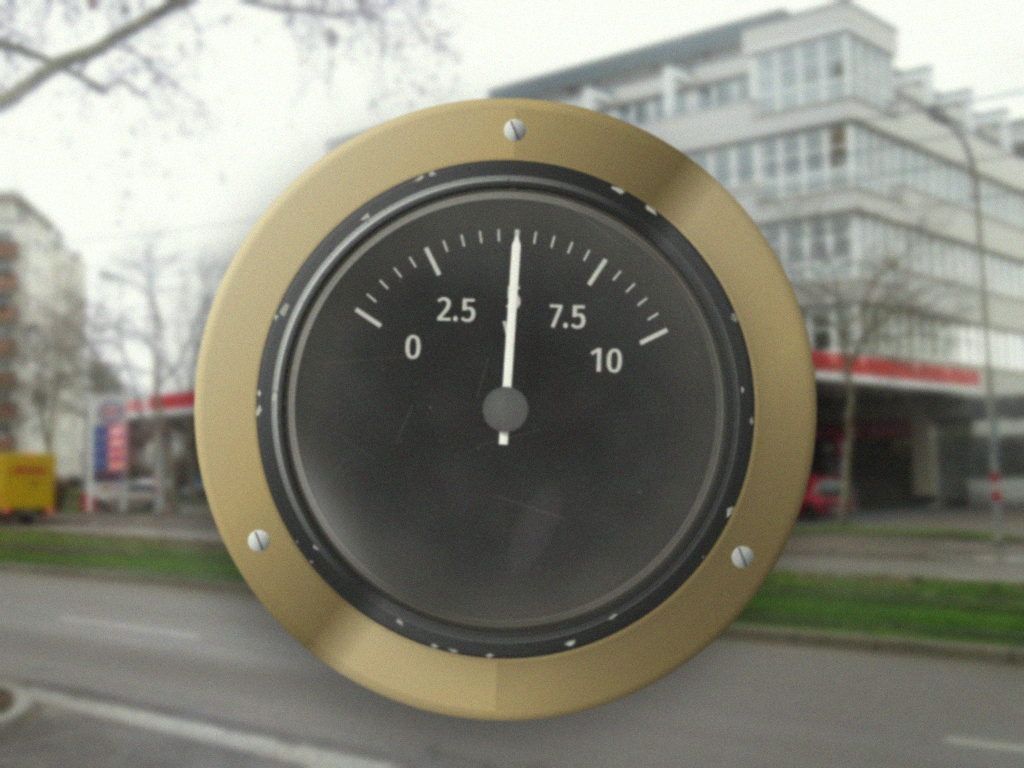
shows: 5 V
